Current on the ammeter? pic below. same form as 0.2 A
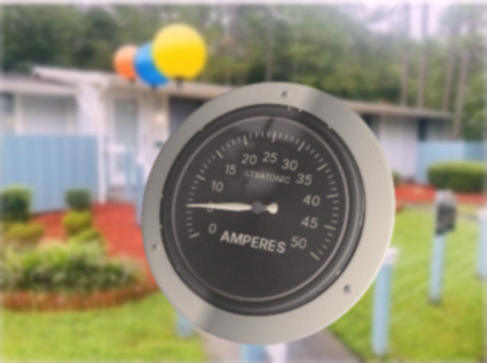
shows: 5 A
